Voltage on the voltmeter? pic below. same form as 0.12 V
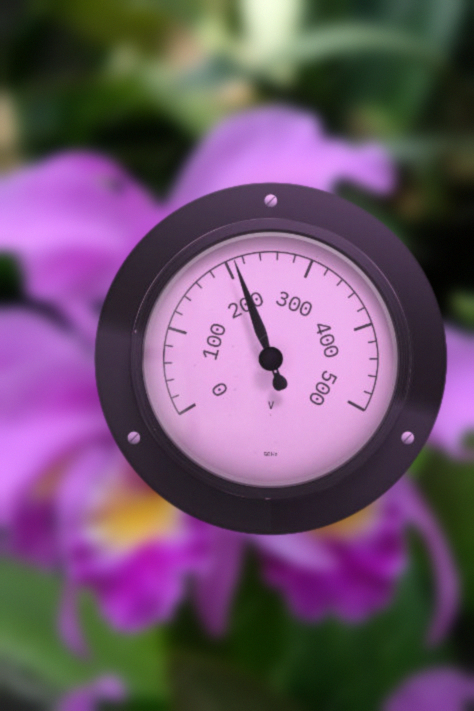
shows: 210 V
